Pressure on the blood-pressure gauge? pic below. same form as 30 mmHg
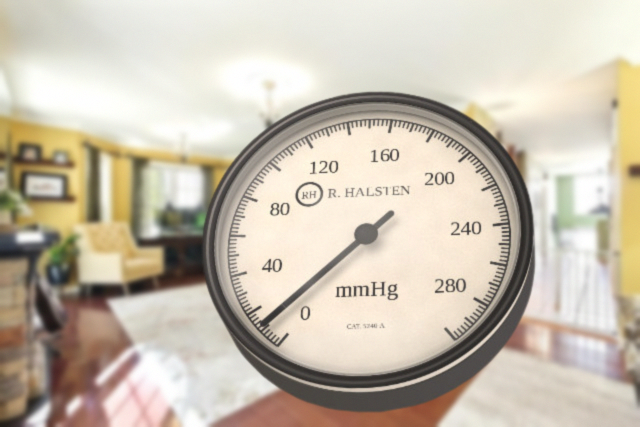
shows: 10 mmHg
